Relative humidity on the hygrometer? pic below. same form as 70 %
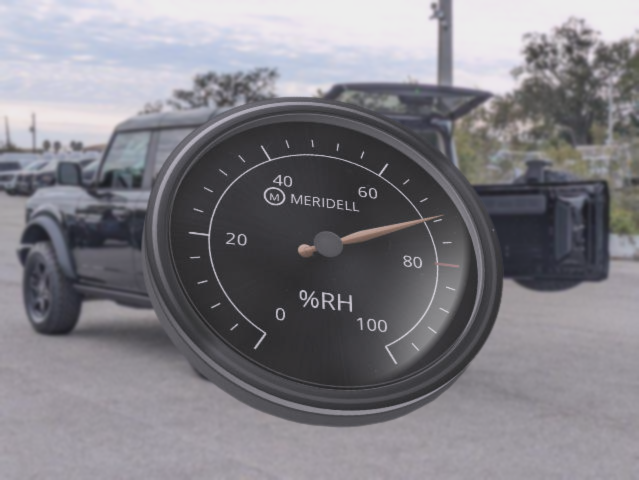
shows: 72 %
